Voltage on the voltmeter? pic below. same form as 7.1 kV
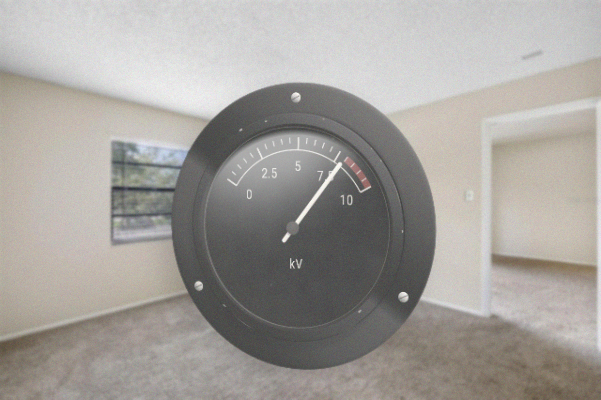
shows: 8 kV
